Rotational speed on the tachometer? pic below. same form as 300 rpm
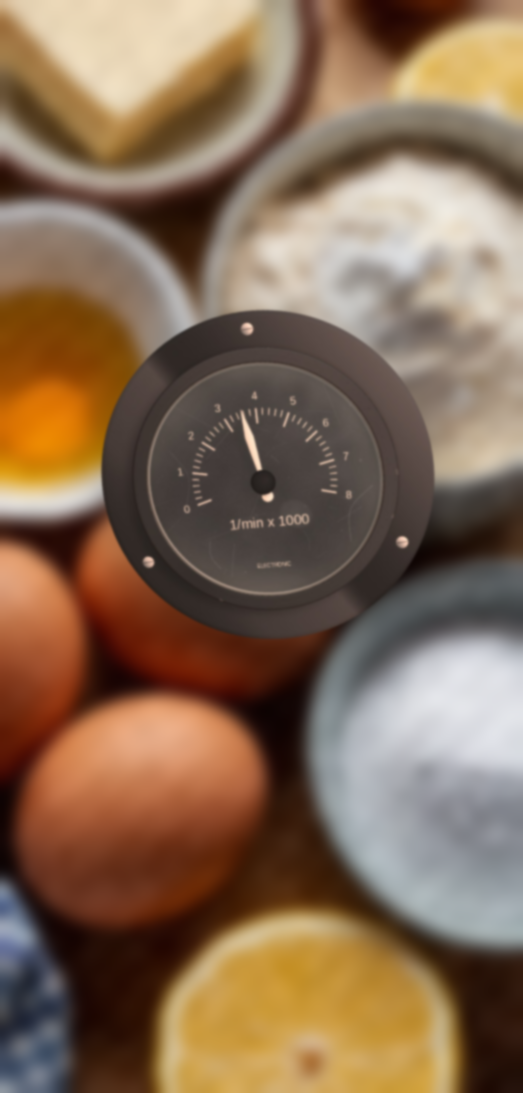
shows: 3600 rpm
